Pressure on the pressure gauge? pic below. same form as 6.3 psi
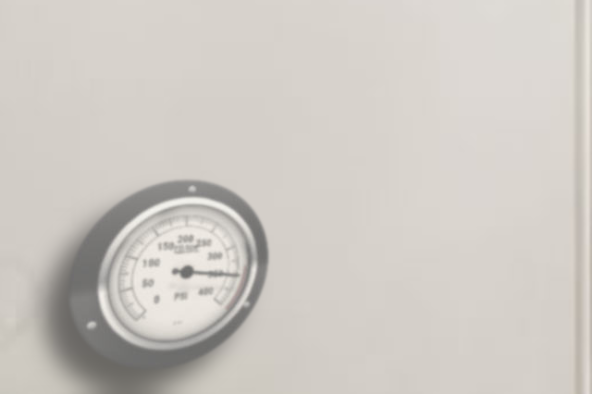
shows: 350 psi
